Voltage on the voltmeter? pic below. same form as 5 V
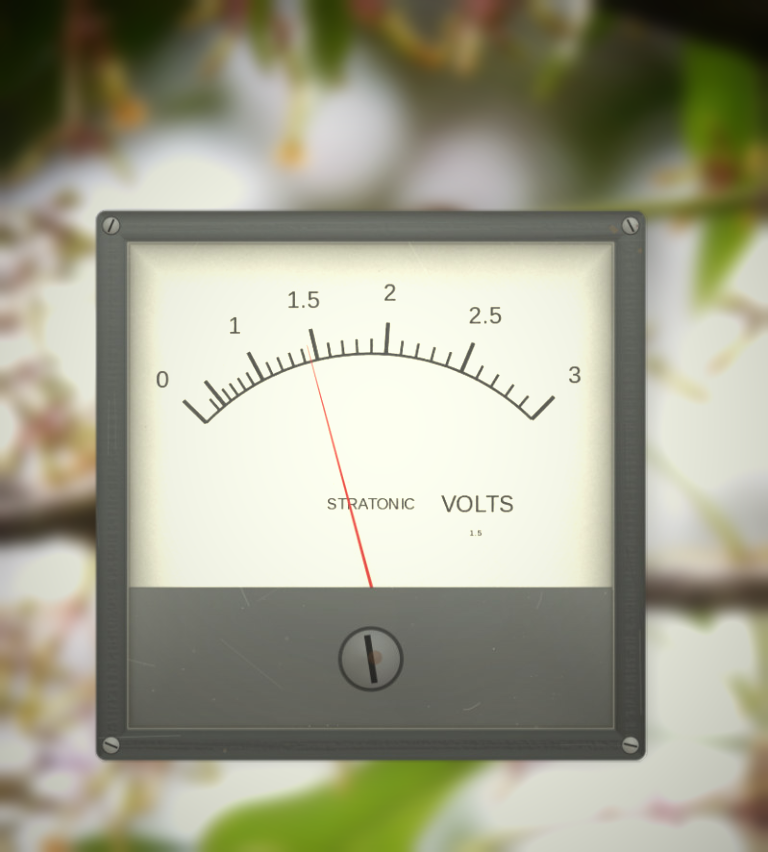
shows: 1.45 V
